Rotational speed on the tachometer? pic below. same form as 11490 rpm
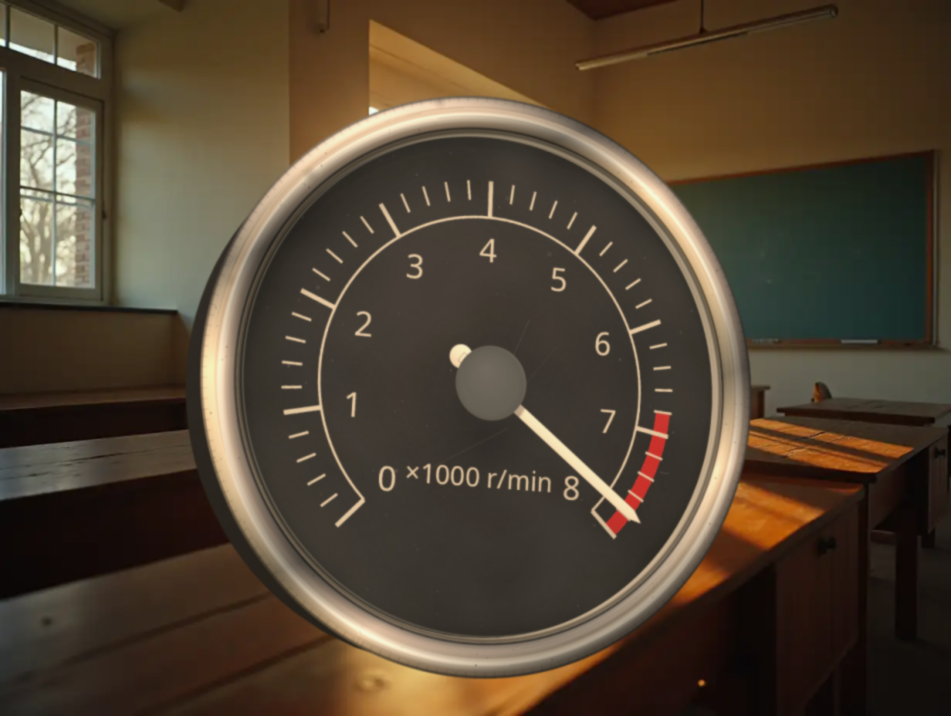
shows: 7800 rpm
